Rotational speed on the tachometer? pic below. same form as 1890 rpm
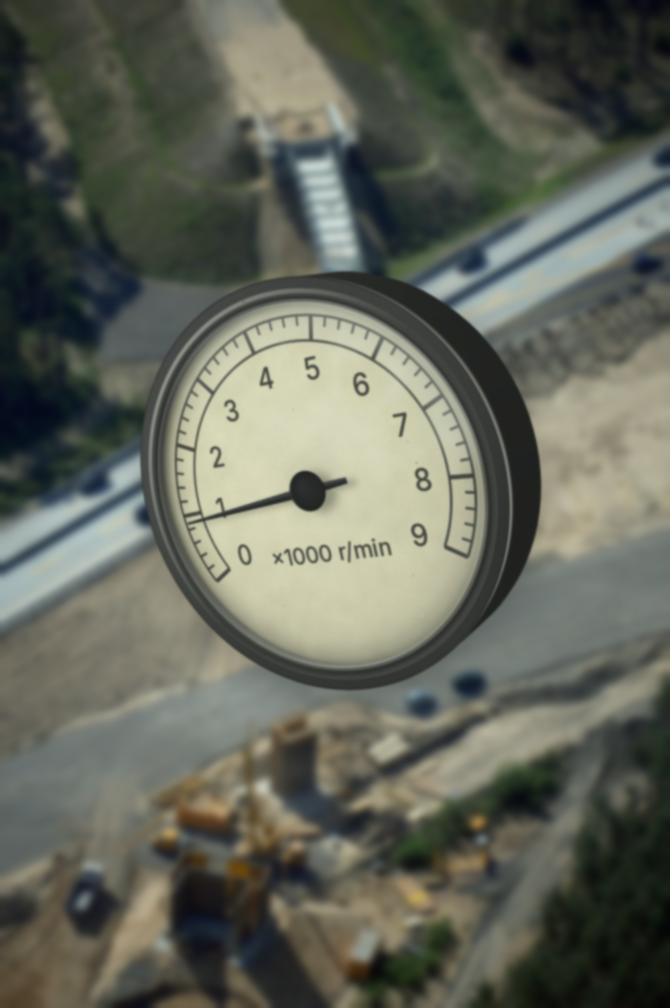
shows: 900 rpm
